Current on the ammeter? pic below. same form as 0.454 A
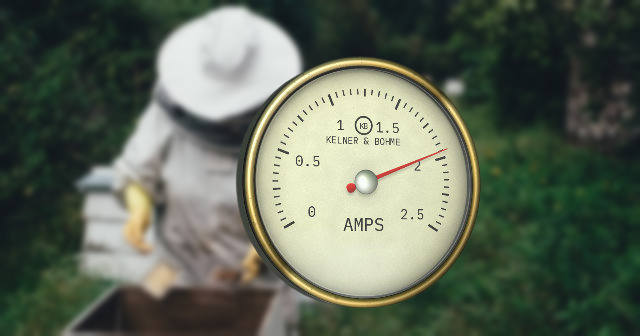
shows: 1.95 A
